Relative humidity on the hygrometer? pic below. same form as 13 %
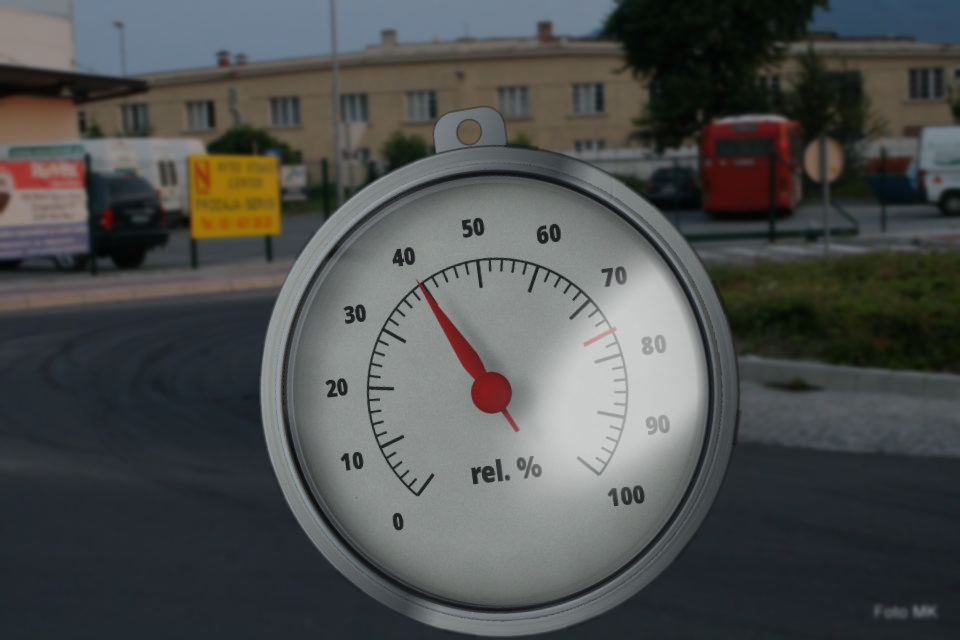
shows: 40 %
